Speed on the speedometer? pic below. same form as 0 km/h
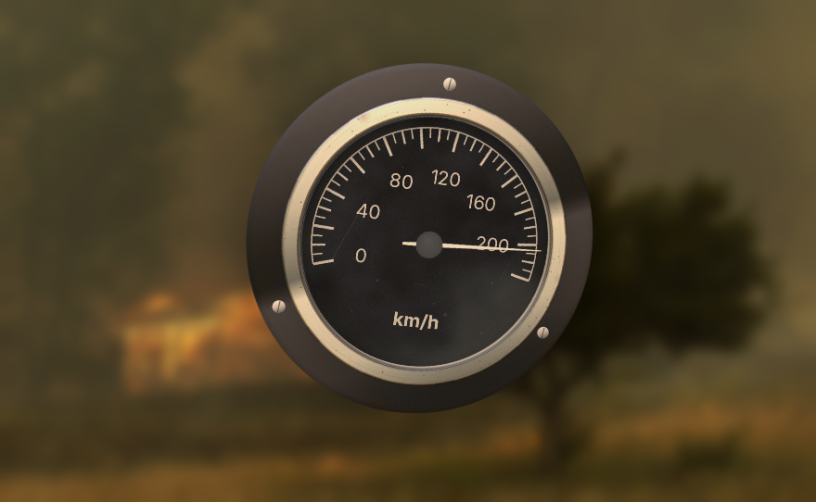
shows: 202.5 km/h
